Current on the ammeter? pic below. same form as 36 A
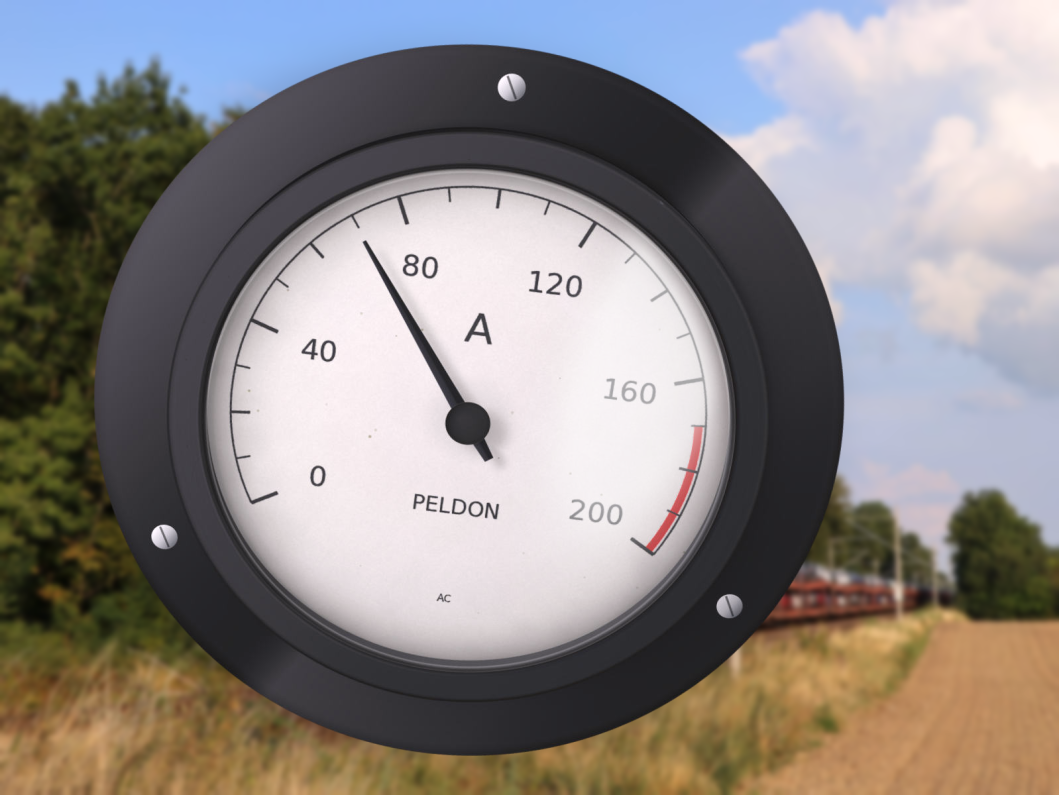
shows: 70 A
